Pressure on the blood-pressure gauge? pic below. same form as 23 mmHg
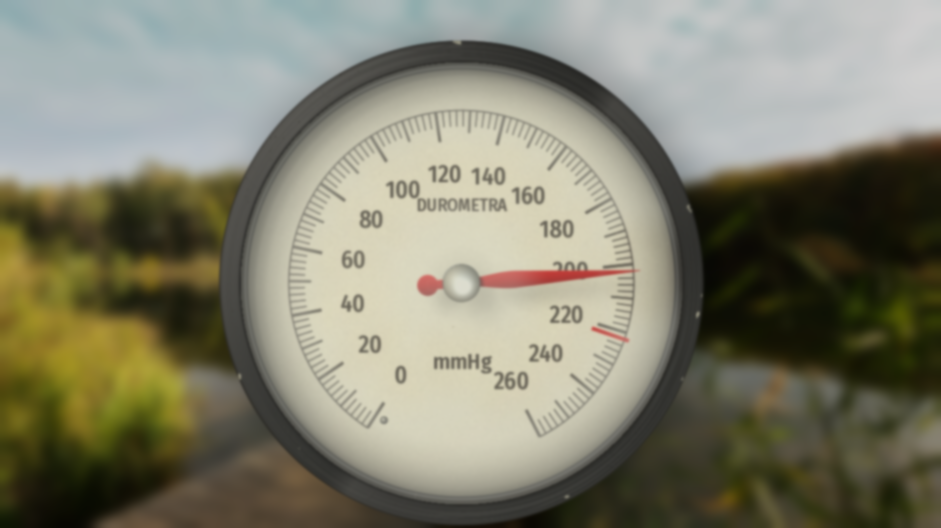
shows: 202 mmHg
